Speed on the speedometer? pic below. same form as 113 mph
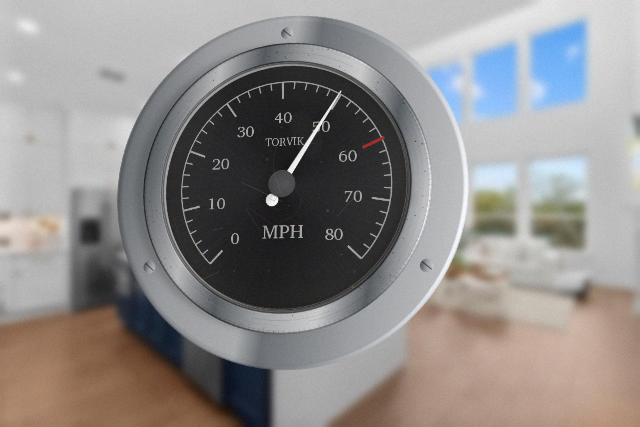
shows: 50 mph
